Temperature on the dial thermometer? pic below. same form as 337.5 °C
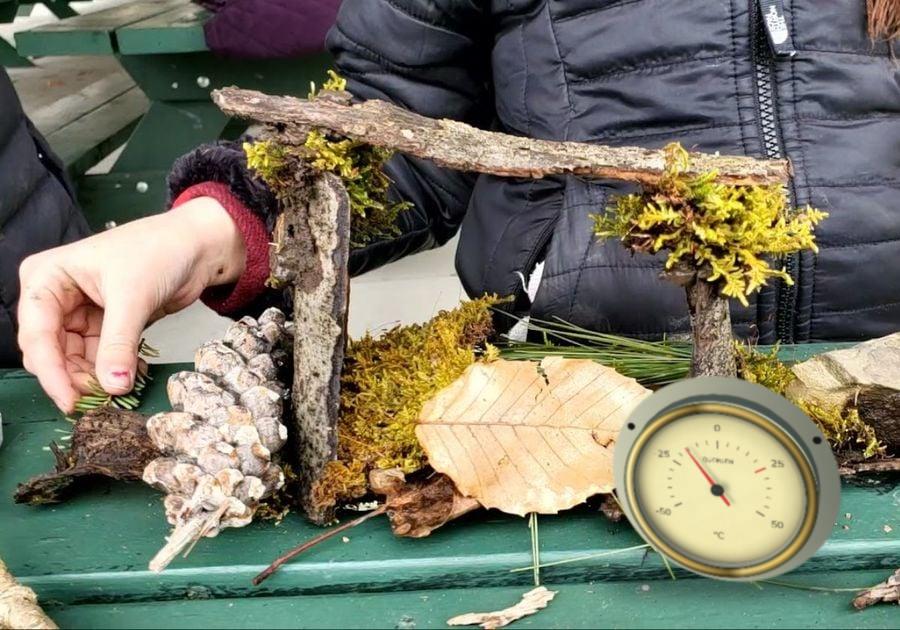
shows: -15 °C
